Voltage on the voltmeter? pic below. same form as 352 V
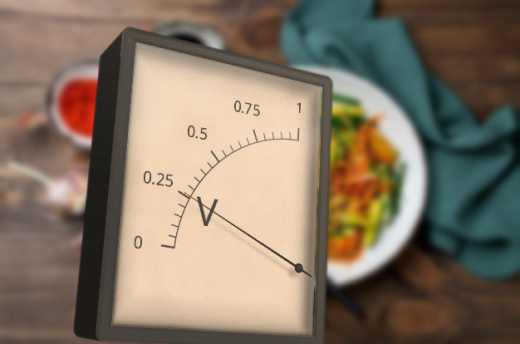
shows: 0.25 V
